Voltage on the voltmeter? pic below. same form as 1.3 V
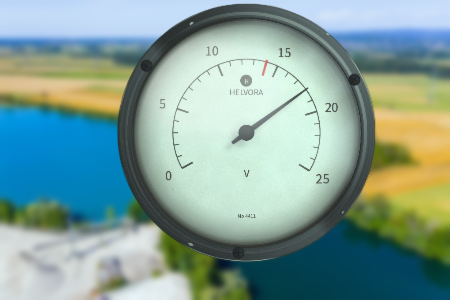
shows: 18 V
